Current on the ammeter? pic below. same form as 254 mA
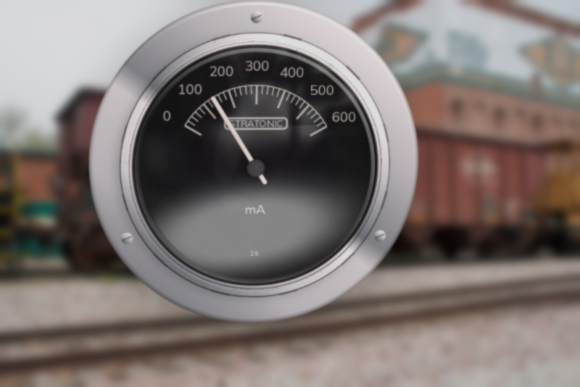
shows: 140 mA
